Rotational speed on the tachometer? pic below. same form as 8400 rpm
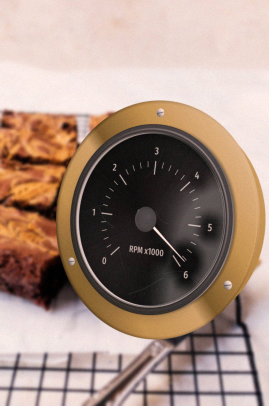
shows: 5800 rpm
